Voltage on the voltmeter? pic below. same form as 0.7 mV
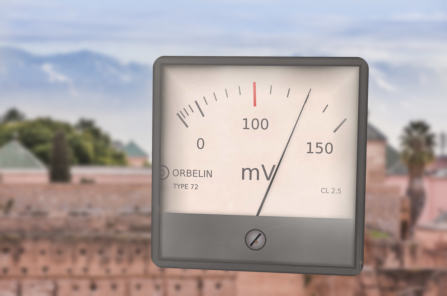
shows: 130 mV
